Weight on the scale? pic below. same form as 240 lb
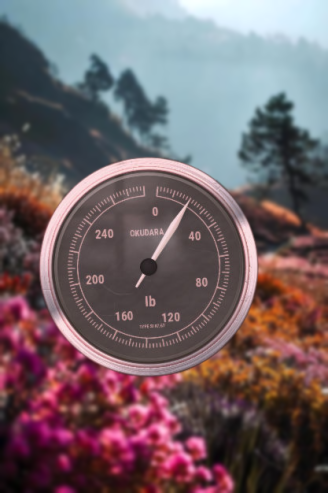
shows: 20 lb
